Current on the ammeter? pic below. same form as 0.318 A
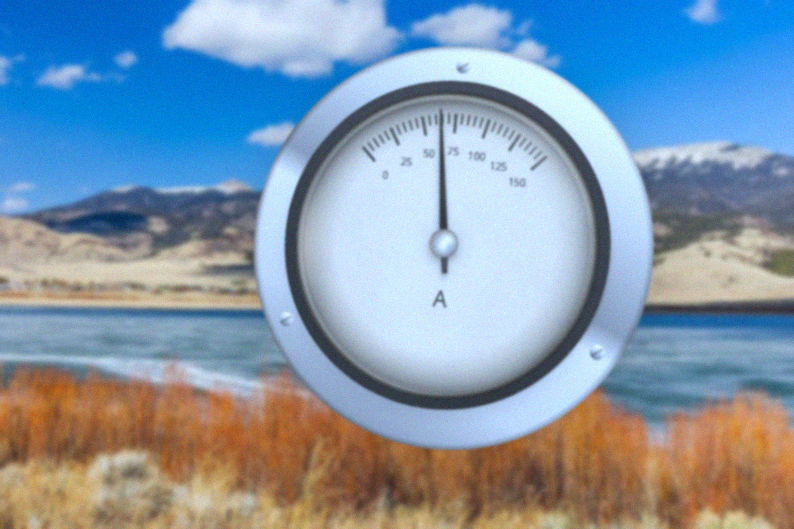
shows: 65 A
